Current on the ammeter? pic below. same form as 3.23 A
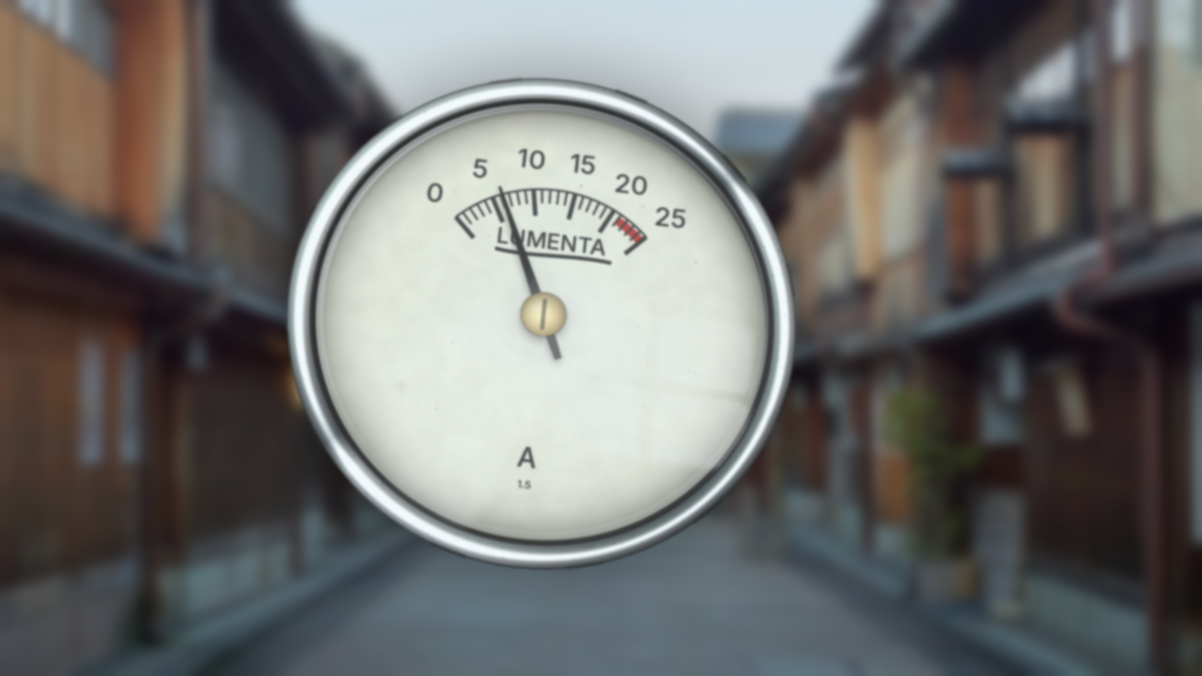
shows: 6 A
